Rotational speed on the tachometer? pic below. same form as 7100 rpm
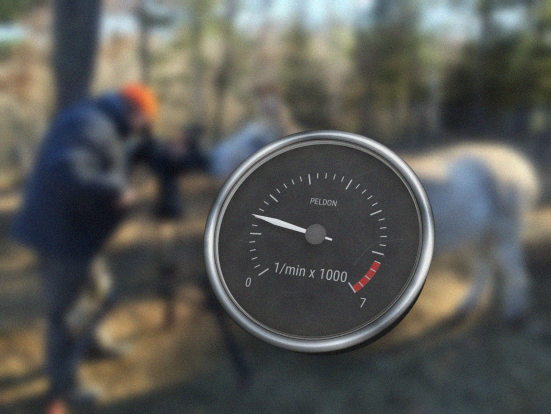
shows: 1400 rpm
